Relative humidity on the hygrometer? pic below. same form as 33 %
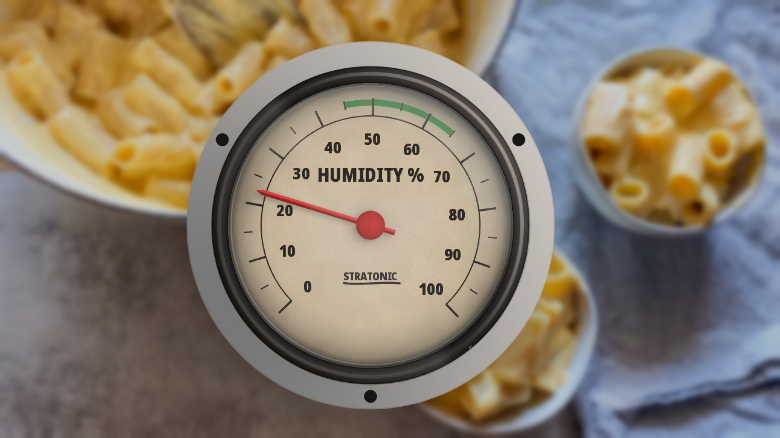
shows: 22.5 %
